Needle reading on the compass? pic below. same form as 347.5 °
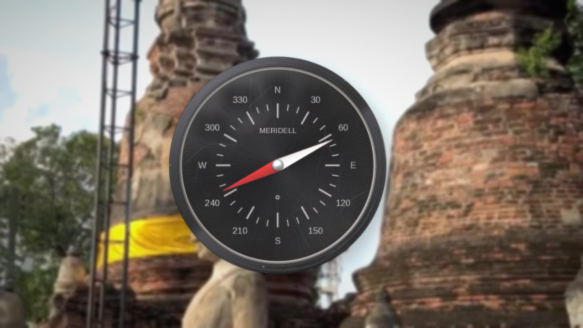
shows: 245 °
